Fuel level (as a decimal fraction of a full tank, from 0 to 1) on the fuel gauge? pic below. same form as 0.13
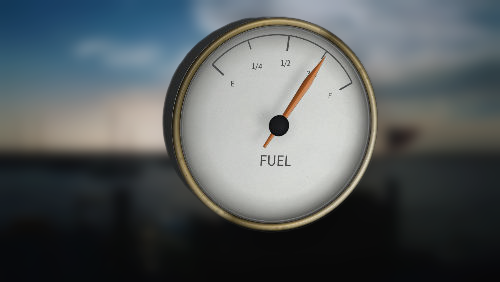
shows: 0.75
